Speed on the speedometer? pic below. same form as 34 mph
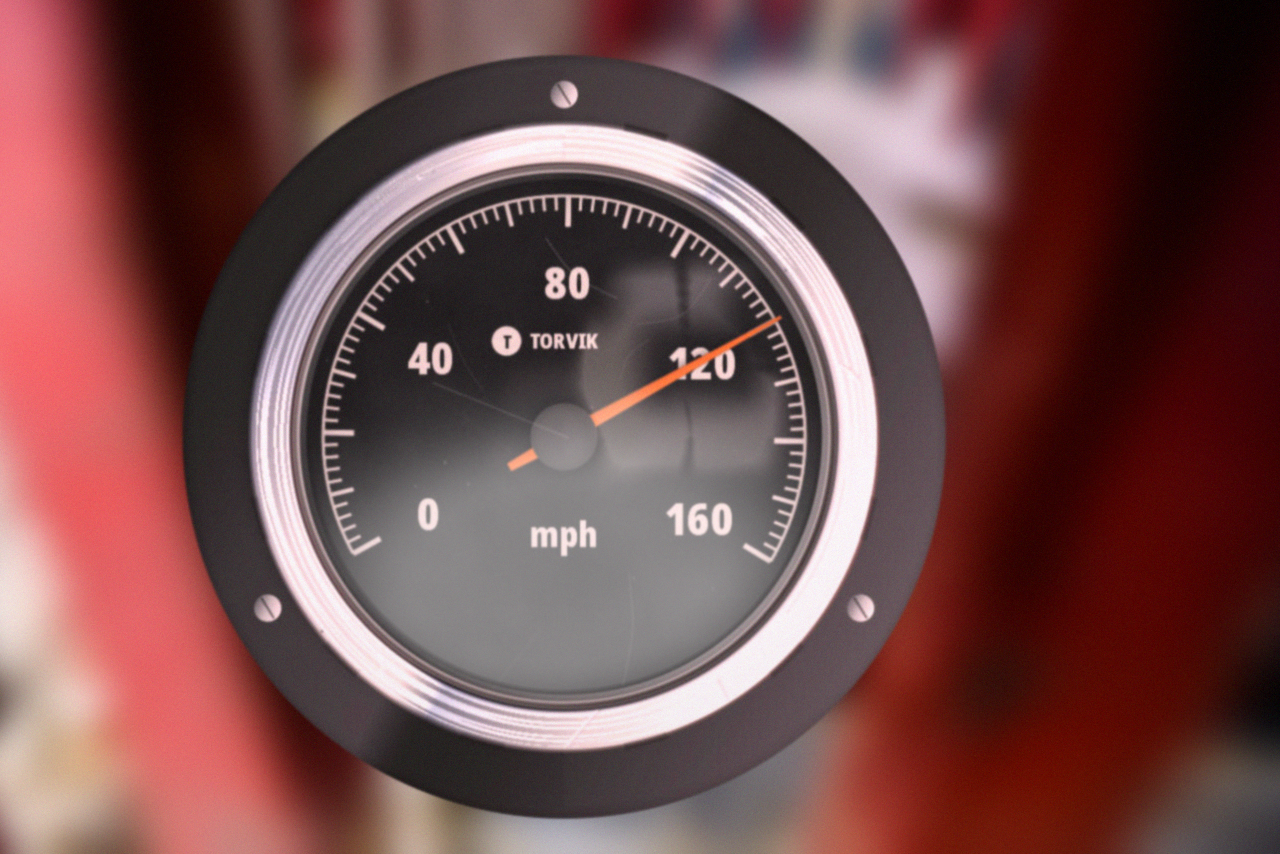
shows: 120 mph
